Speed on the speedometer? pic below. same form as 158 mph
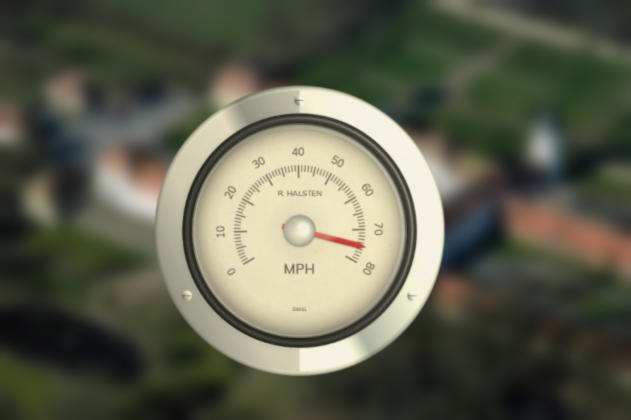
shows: 75 mph
